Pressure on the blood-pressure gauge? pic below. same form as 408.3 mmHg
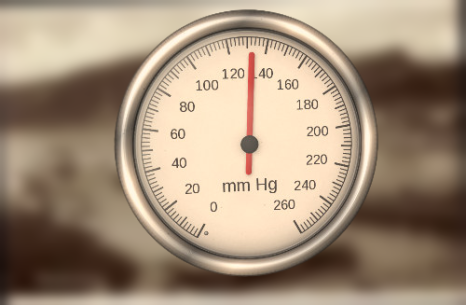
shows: 132 mmHg
